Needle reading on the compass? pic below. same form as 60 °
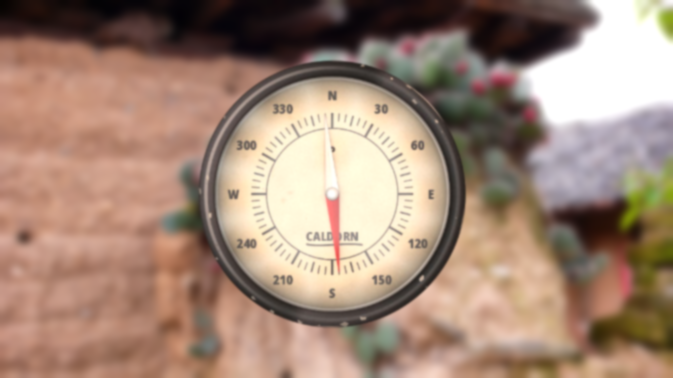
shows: 175 °
